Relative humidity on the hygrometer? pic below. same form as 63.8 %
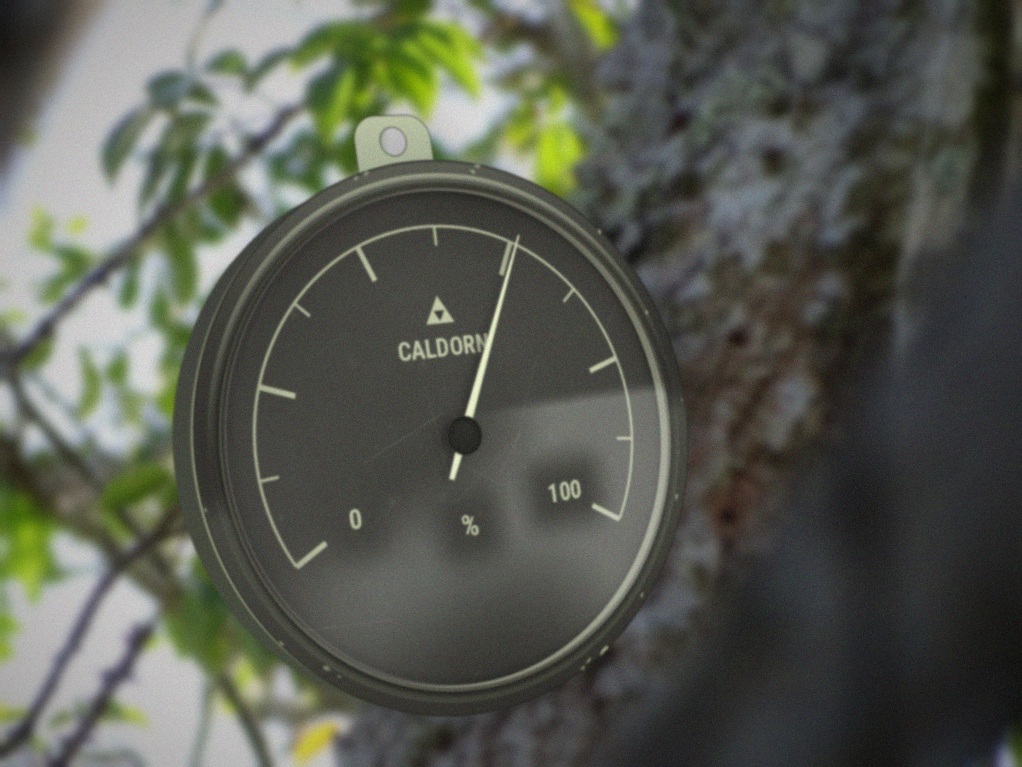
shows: 60 %
